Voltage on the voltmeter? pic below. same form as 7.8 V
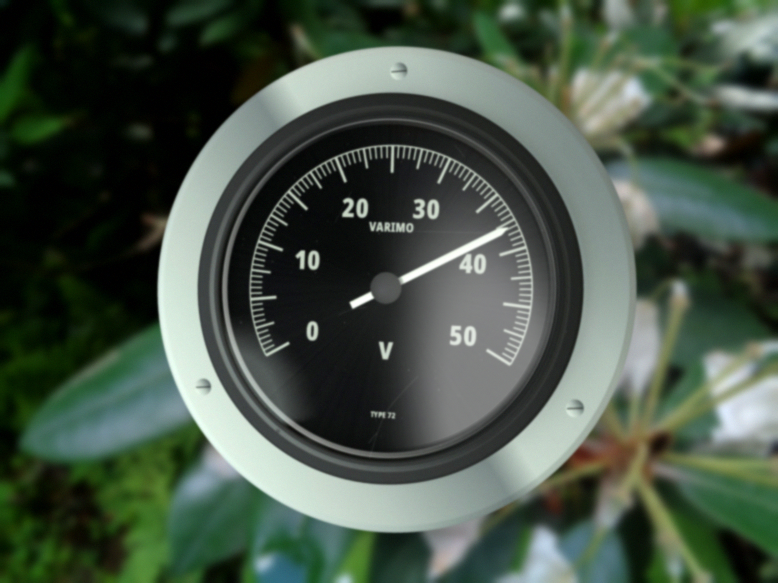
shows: 38 V
